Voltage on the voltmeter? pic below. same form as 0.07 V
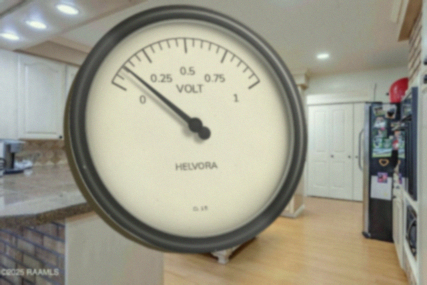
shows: 0.1 V
